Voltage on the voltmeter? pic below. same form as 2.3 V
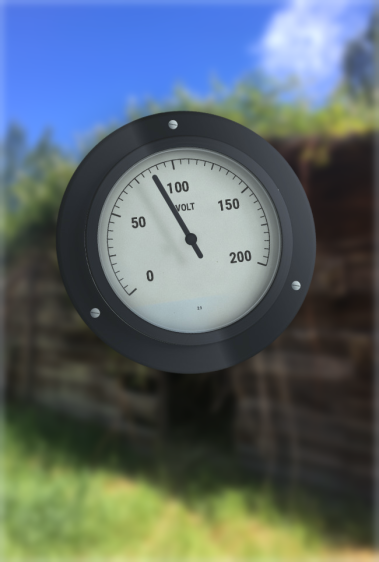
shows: 85 V
